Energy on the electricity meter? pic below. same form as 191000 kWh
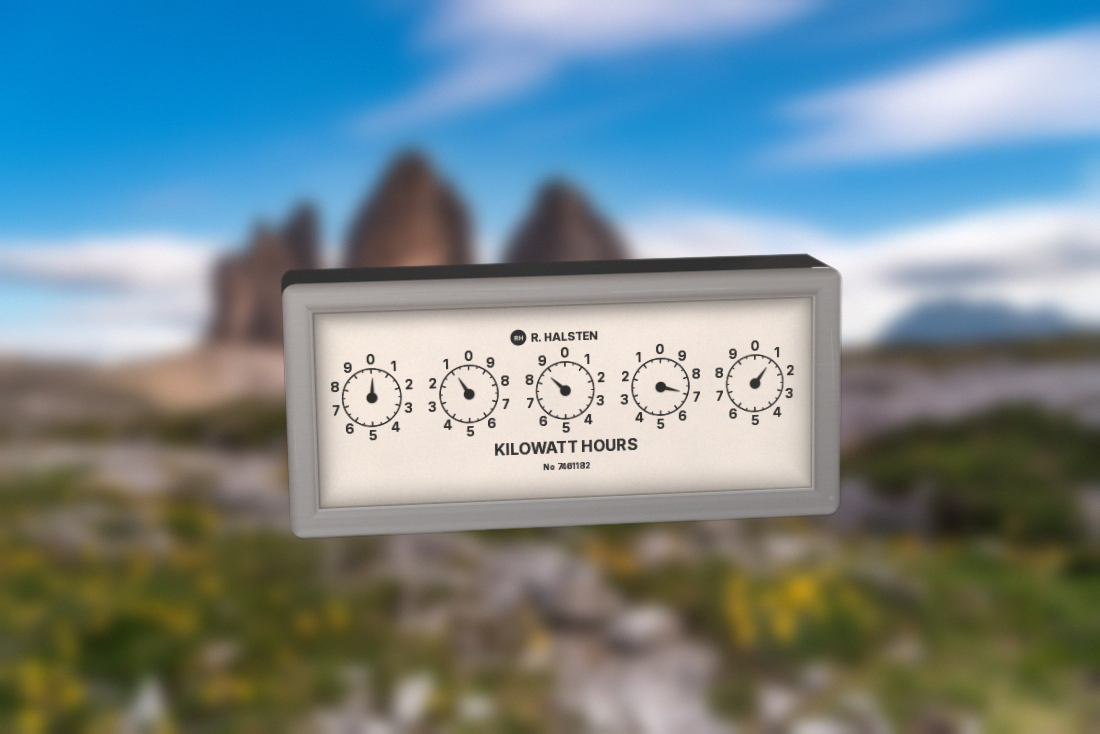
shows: 871 kWh
